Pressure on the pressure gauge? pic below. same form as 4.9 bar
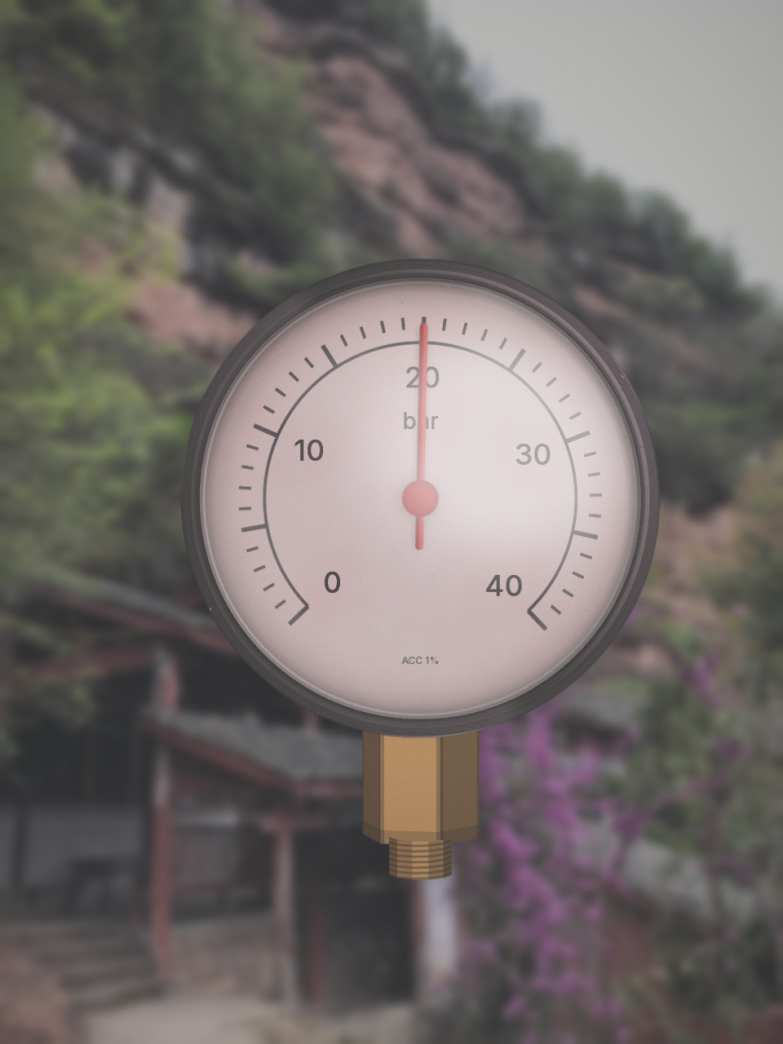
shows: 20 bar
